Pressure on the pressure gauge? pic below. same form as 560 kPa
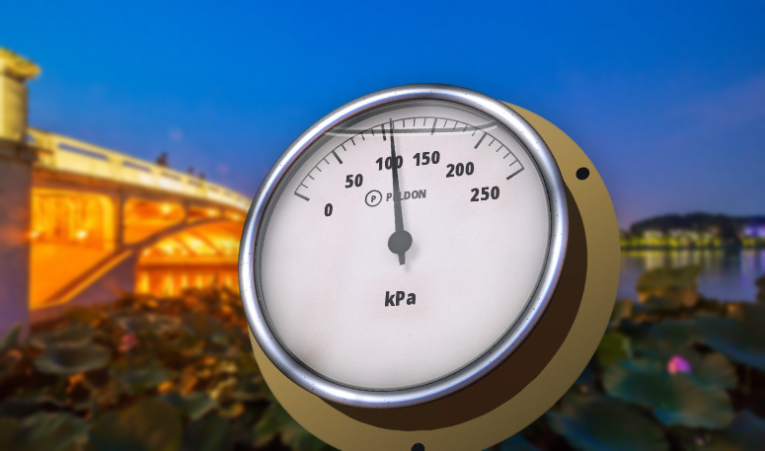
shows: 110 kPa
